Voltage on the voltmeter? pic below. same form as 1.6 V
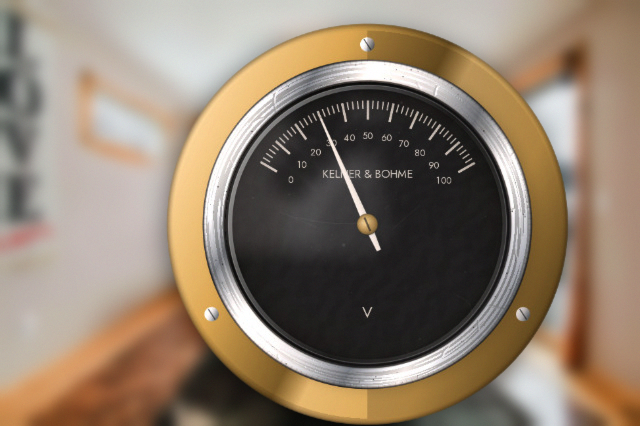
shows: 30 V
